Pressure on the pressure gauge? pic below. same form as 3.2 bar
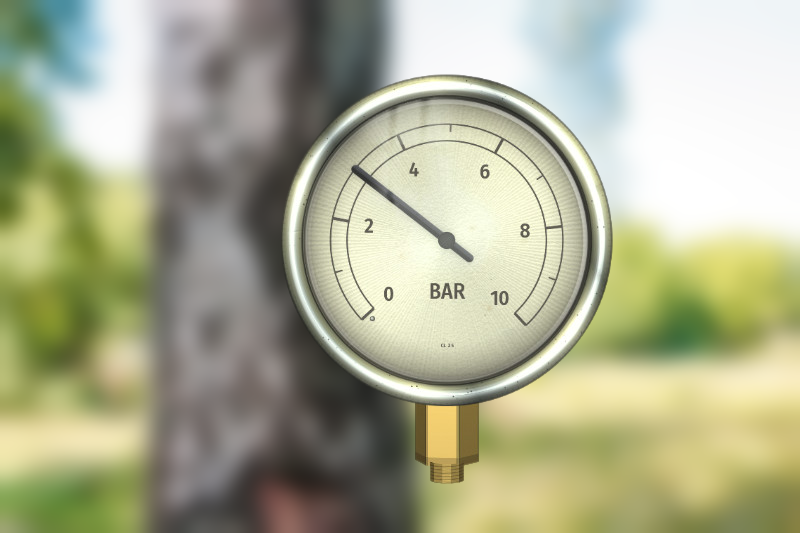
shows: 3 bar
